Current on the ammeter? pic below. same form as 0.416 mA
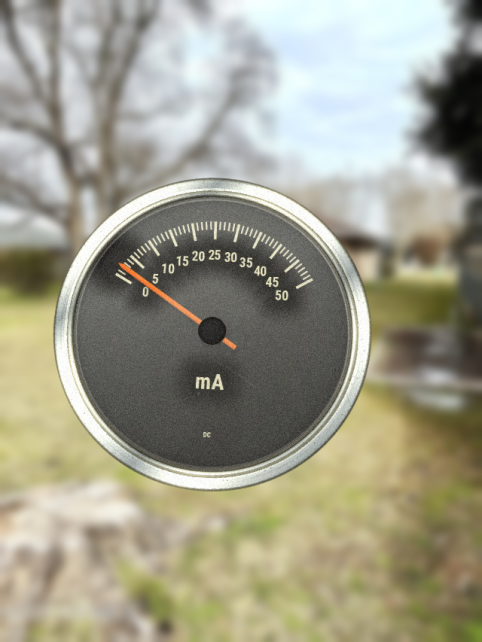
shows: 2 mA
